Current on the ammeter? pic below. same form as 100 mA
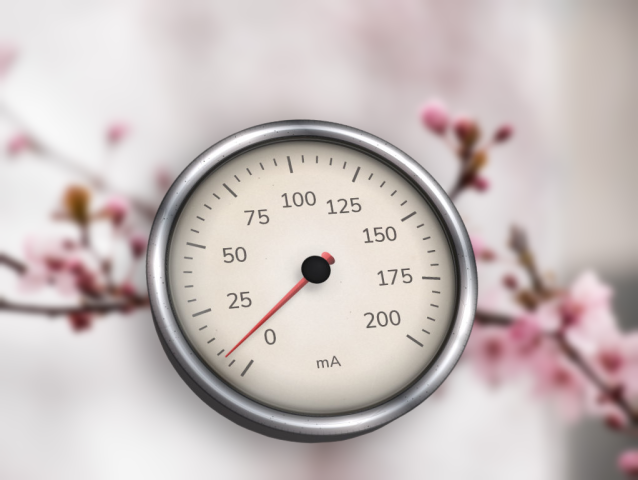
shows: 7.5 mA
